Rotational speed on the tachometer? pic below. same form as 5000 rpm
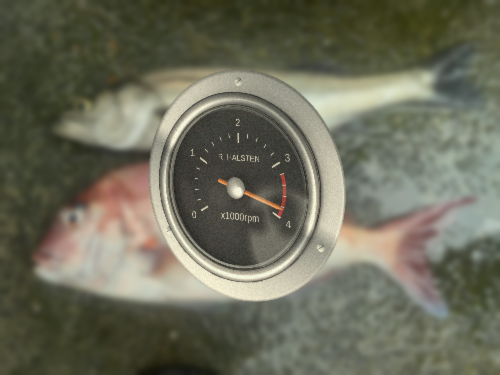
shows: 3800 rpm
